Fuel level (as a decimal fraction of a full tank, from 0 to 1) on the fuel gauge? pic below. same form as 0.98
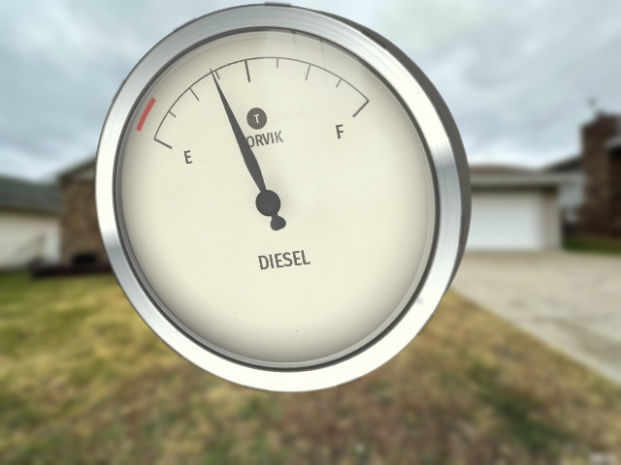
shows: 0.375
